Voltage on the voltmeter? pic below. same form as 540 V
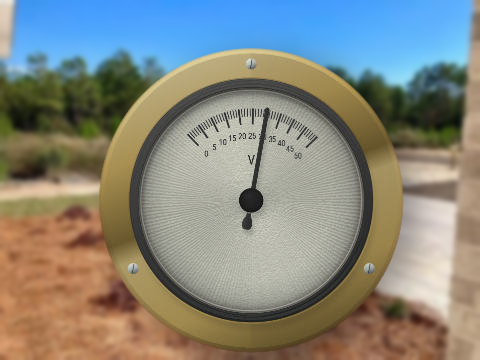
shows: 30 V
